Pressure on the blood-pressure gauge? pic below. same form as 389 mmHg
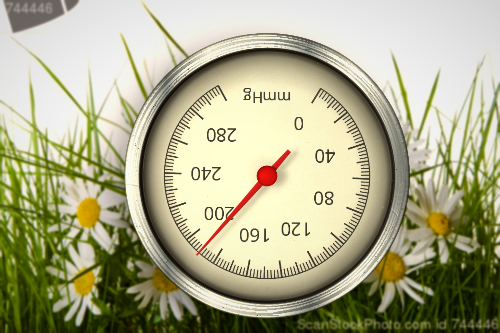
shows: 190 mmHg
